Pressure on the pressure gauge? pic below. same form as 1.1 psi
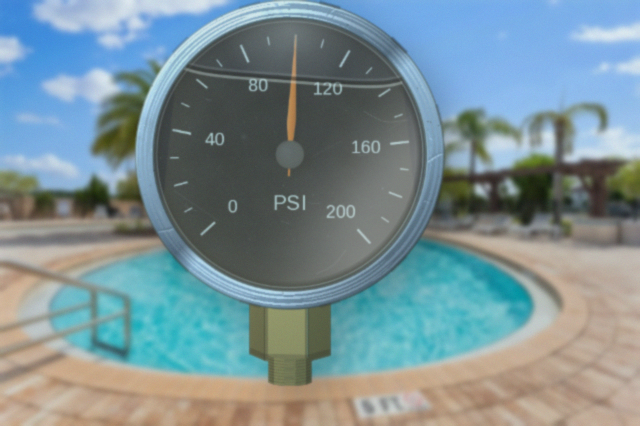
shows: 100 psi
